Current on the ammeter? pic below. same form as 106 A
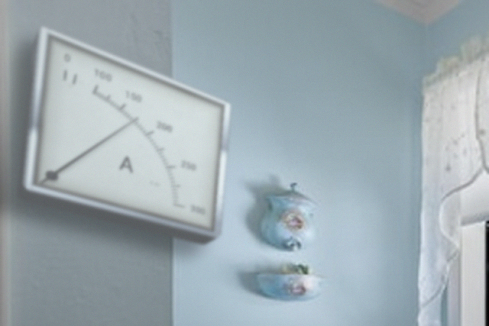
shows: 175 A
